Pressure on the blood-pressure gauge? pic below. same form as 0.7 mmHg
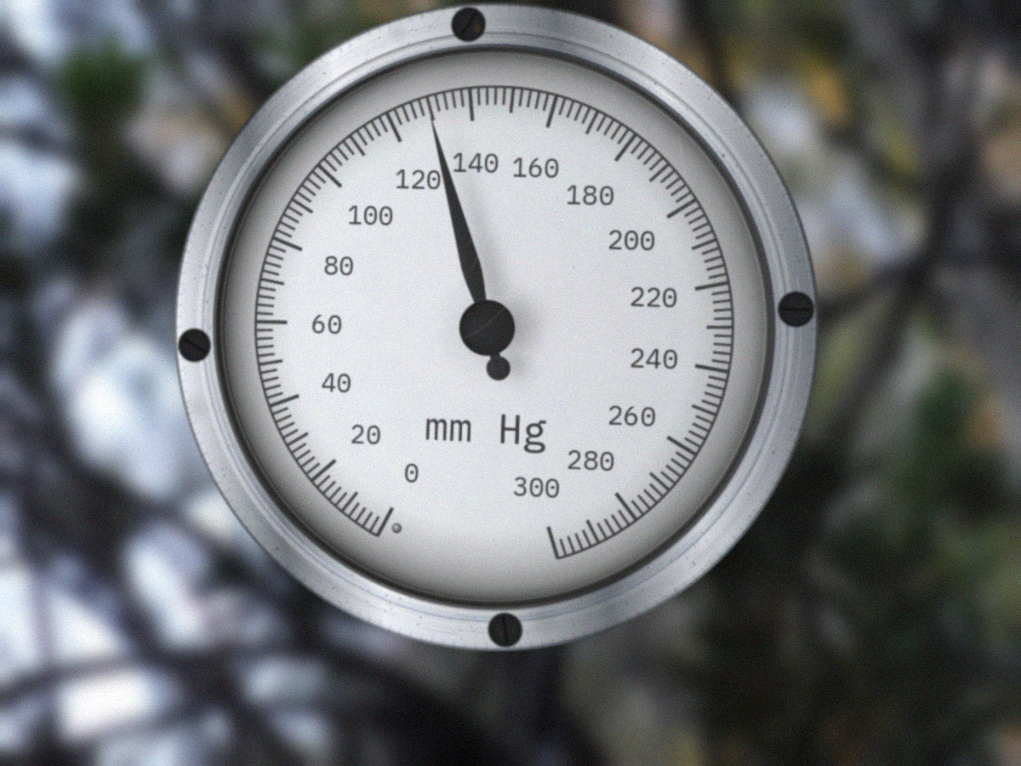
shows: 130 mmHg
